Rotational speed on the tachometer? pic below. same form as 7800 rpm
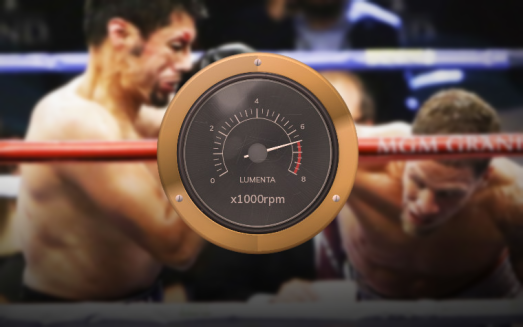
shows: 6500 rpm
